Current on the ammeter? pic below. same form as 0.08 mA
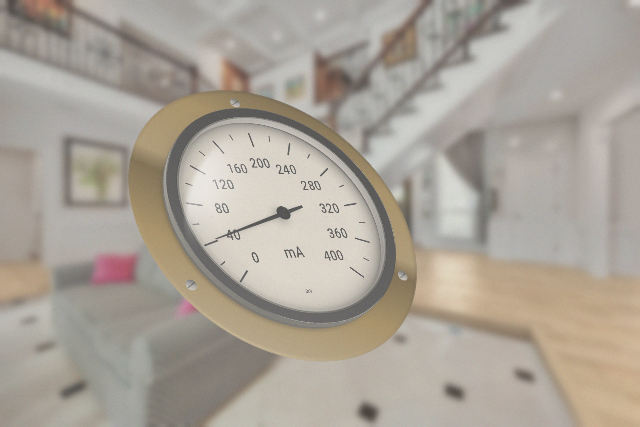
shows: 40 mA
